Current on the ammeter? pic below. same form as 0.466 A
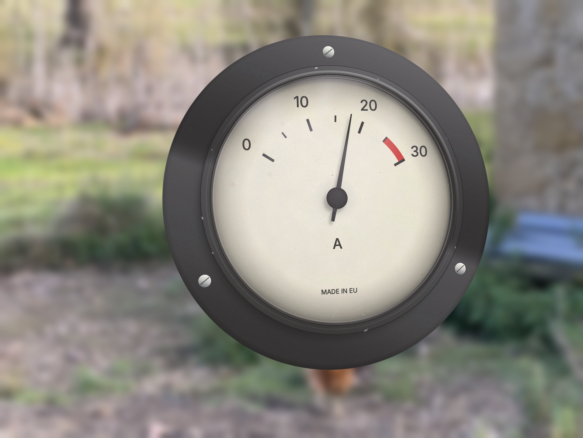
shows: 17.5 A
